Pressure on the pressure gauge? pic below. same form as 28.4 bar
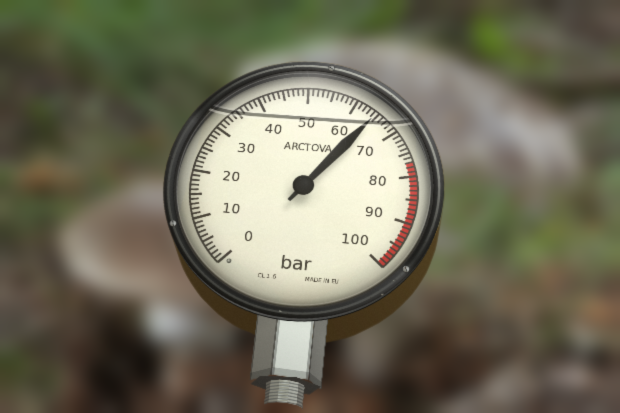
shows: 65 bar
